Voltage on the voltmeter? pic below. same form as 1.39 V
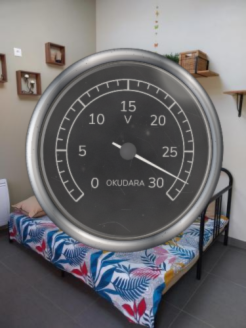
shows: 28 V
